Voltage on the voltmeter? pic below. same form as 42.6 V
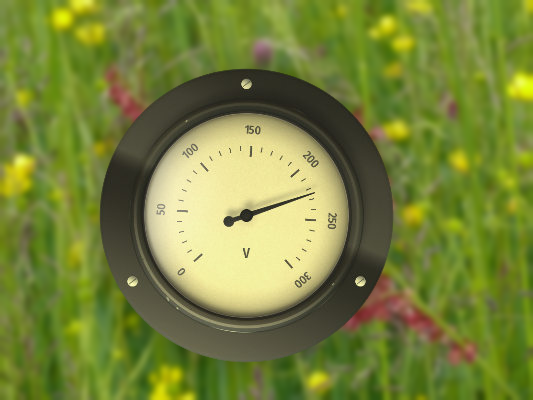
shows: 225 V
